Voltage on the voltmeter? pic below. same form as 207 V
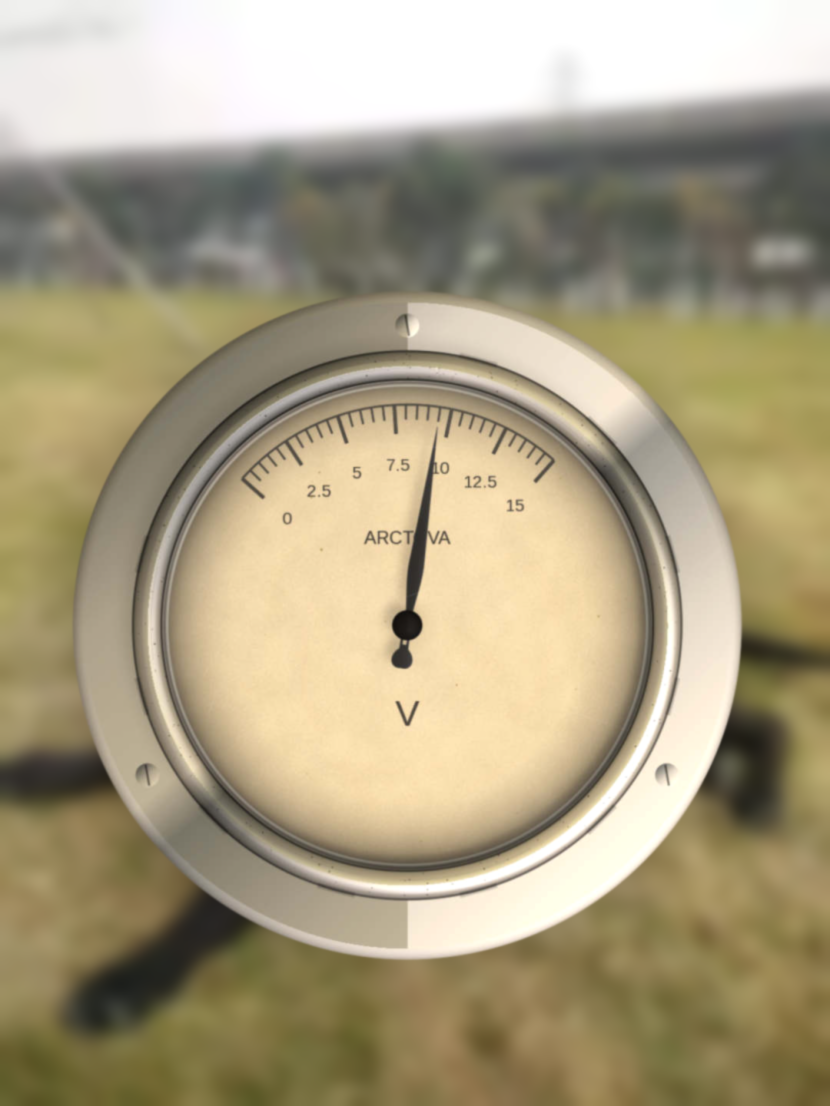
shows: 9.5 V
